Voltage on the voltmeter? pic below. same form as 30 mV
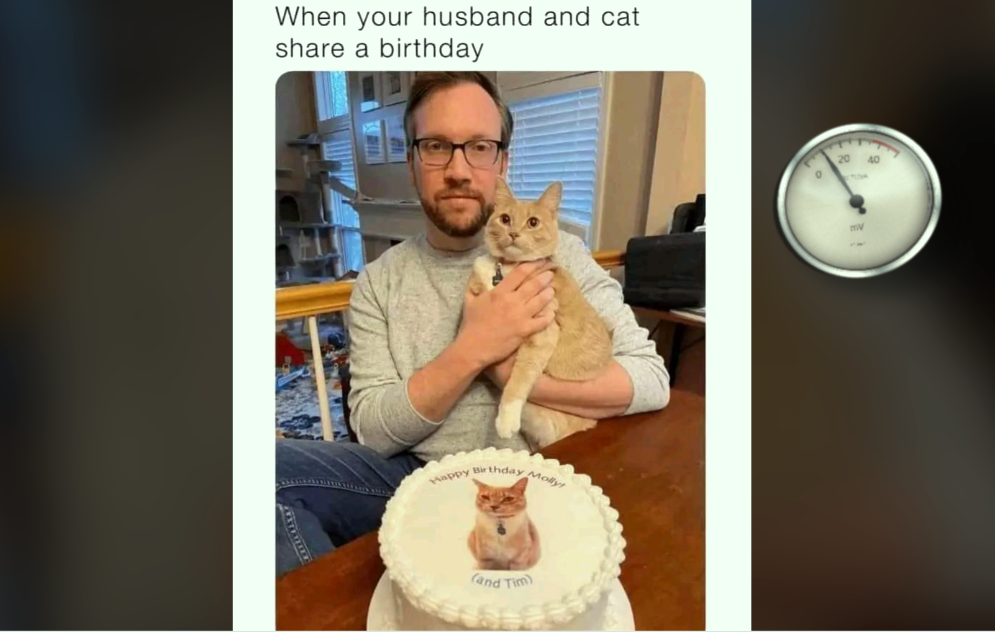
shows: 10 mV
